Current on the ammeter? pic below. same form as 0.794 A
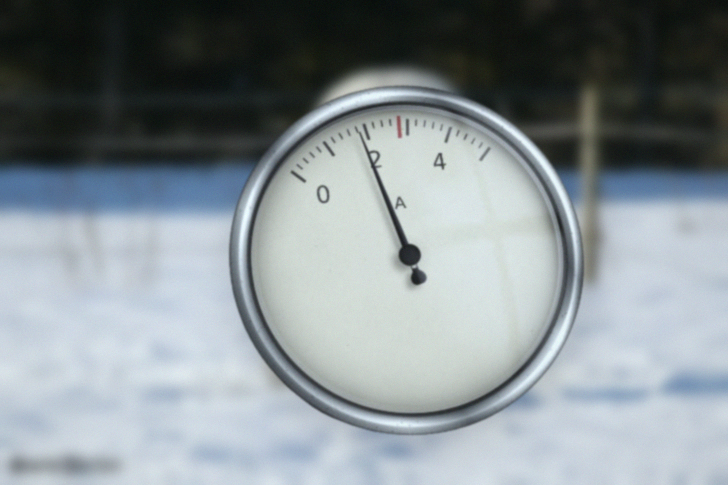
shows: 1.8 A
